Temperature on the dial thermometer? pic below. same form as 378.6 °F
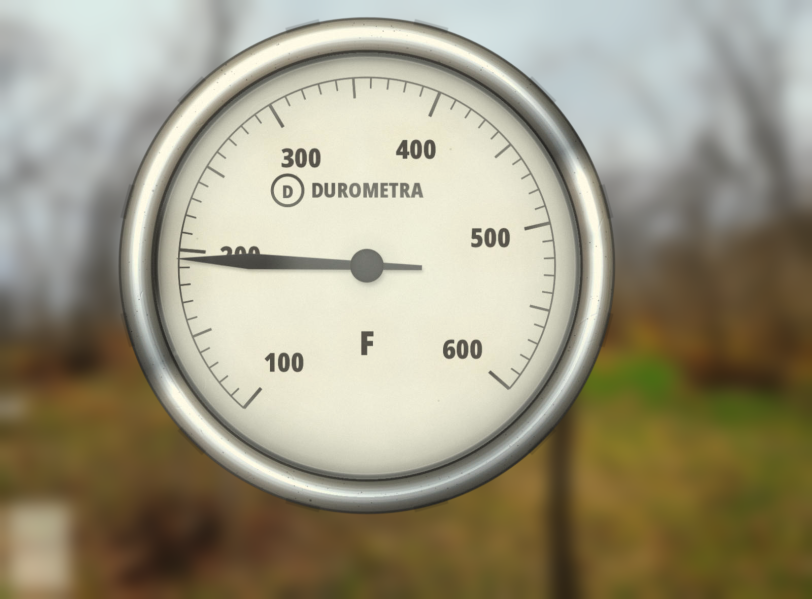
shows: 195 °F
